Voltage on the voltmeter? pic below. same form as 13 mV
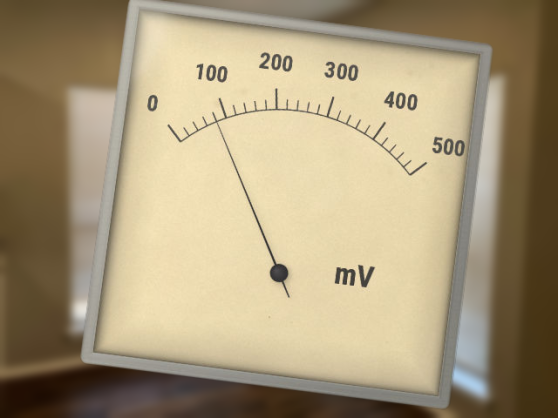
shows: 80 mV
